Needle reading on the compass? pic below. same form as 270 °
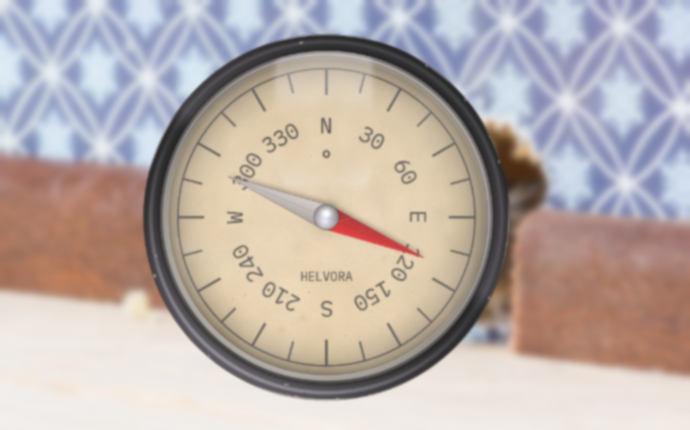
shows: 112.5 °
